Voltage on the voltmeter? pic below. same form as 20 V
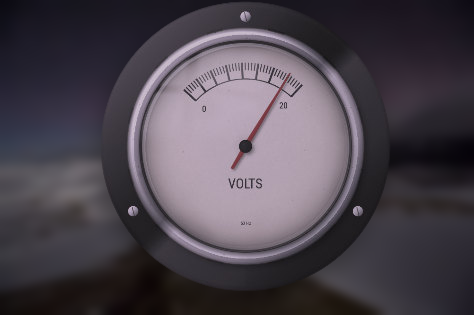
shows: 17.5 V
